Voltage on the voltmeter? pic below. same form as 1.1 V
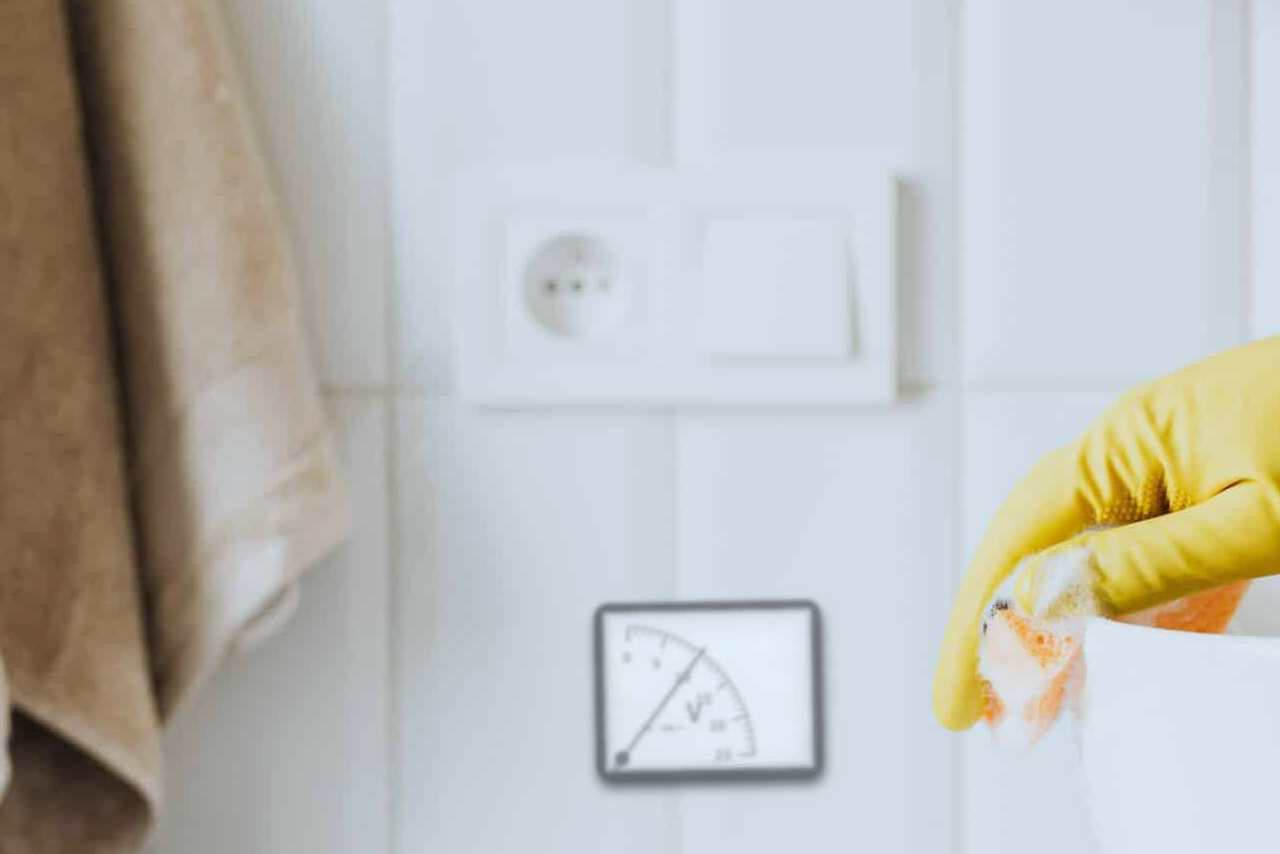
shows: 10 V
